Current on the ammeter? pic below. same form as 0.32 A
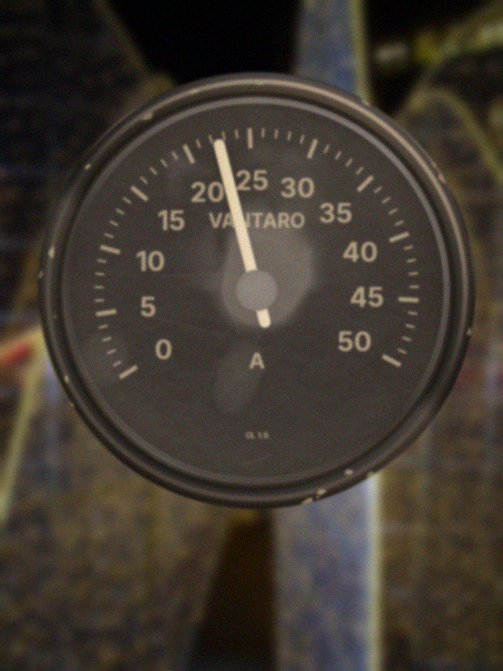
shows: 22.5 A
